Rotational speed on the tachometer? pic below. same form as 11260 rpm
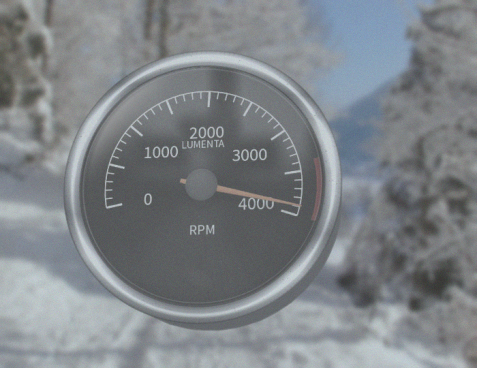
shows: 3900 rpm
